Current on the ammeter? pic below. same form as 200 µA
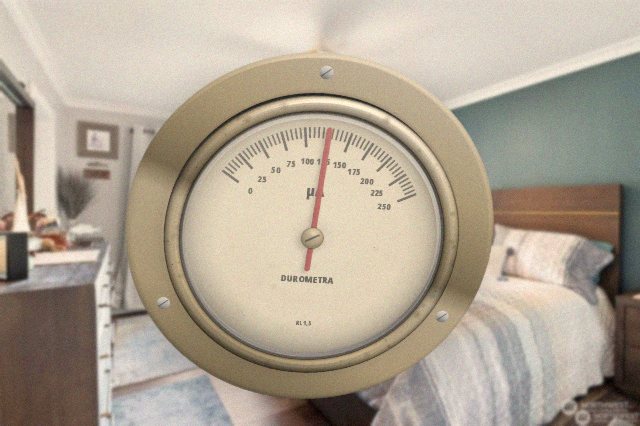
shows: 125 µA
